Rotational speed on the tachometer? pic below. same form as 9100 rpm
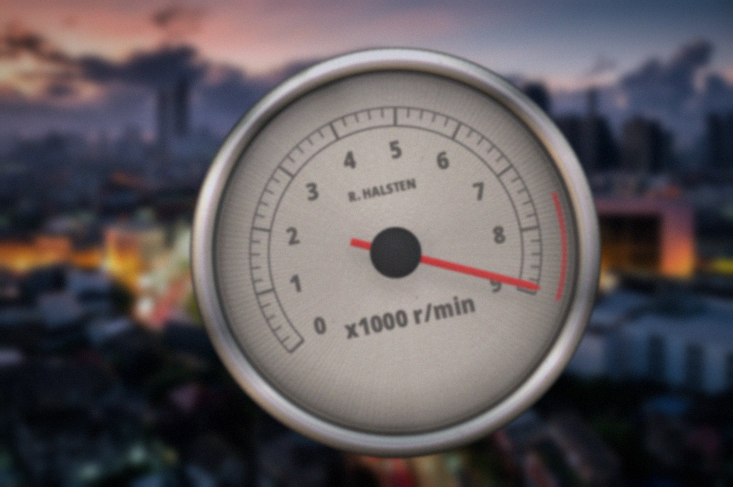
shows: 8900 rpm
